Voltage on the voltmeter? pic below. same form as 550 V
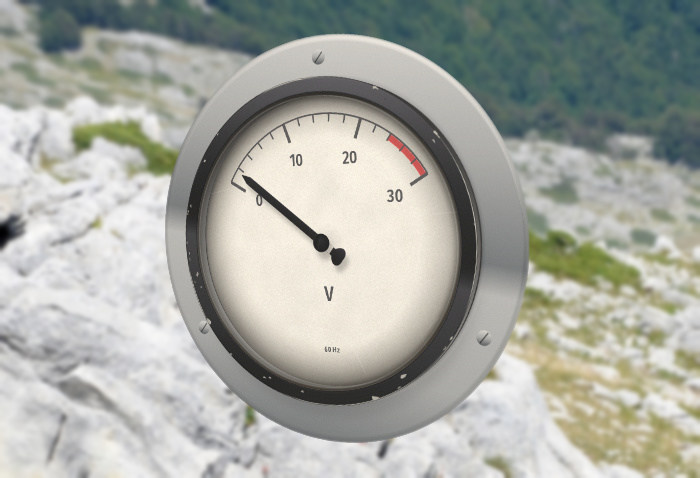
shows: 2 V
